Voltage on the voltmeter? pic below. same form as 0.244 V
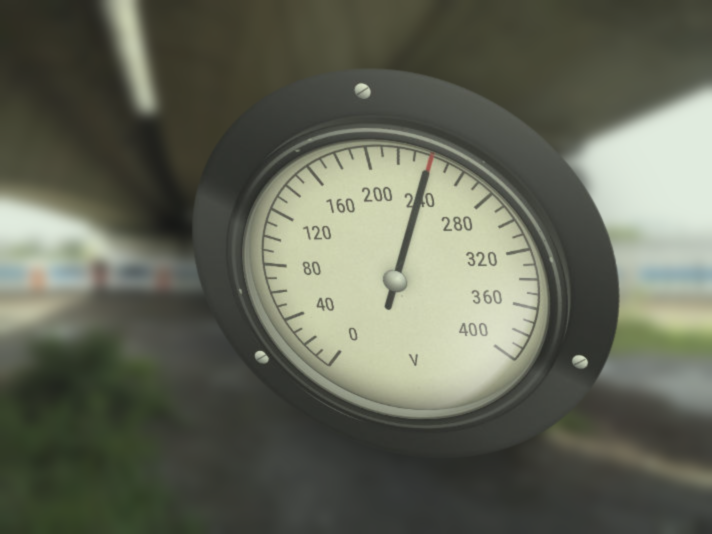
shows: 240 V
